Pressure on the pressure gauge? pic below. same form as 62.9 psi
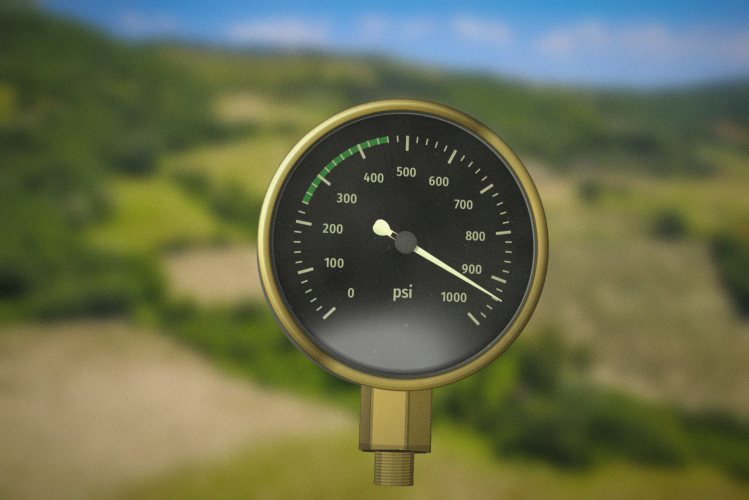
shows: 940 psi
